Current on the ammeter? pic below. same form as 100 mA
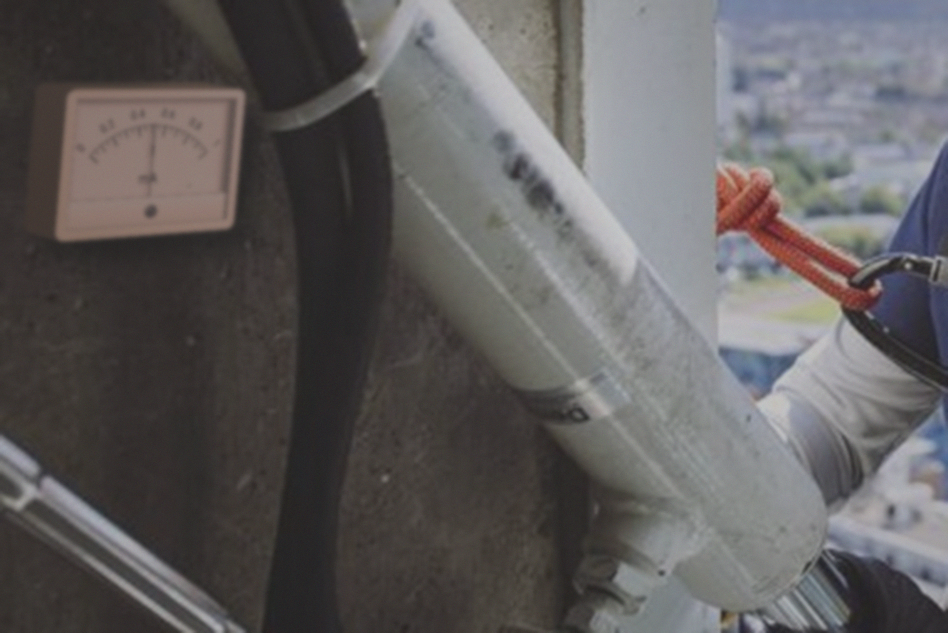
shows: 0.5 mA
